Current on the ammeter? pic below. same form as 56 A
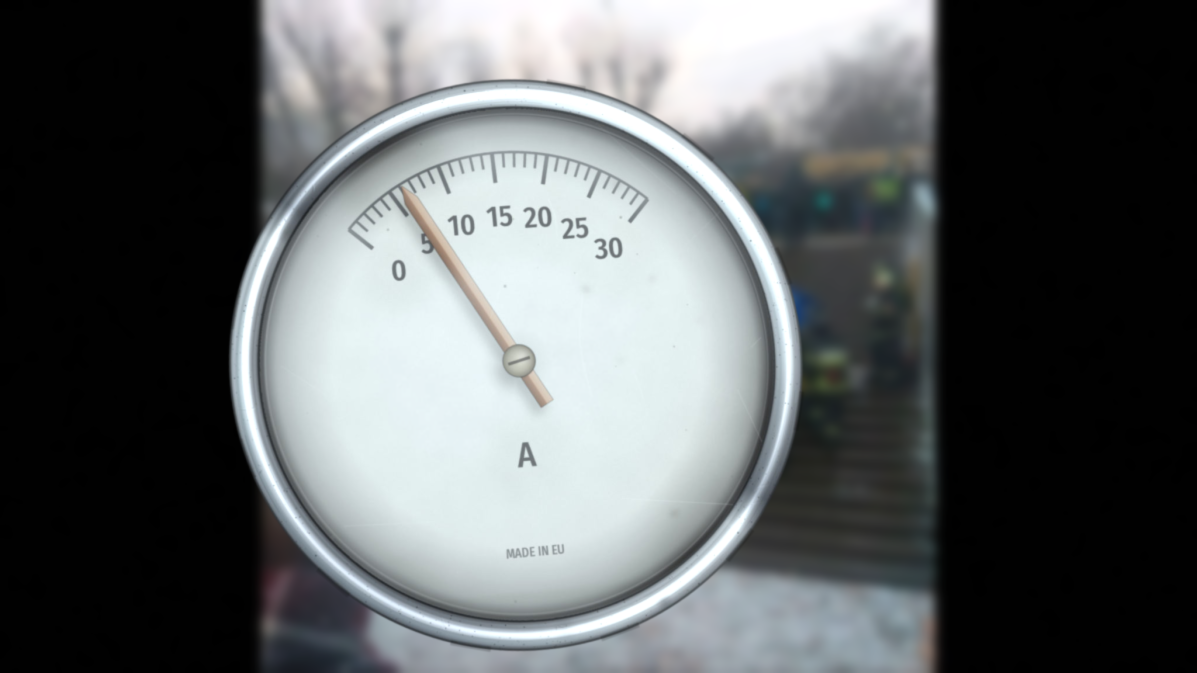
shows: 6 A
